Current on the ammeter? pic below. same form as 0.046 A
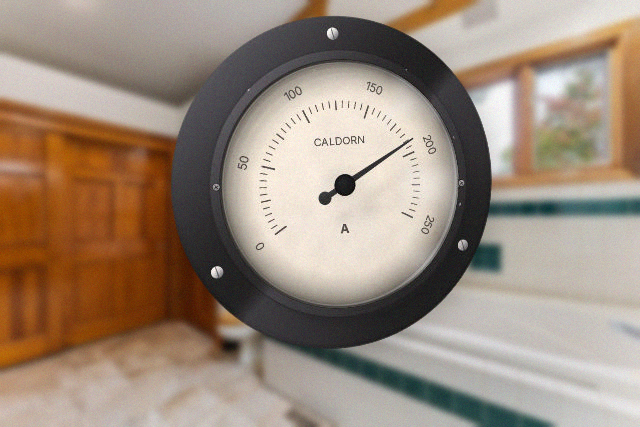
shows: 190 A
